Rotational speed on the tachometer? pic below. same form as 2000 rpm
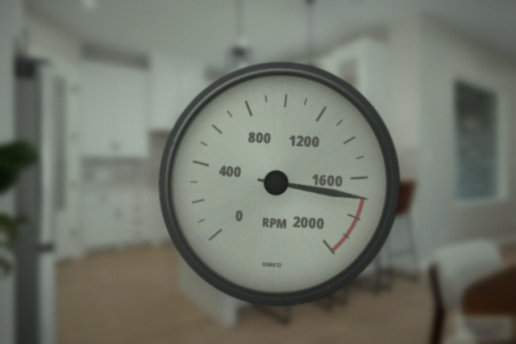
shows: 1700 rpm
